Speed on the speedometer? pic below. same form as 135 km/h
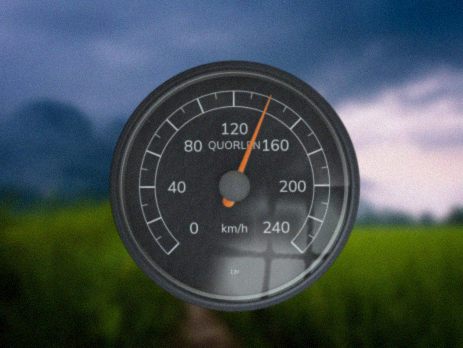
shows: 140 km/h
